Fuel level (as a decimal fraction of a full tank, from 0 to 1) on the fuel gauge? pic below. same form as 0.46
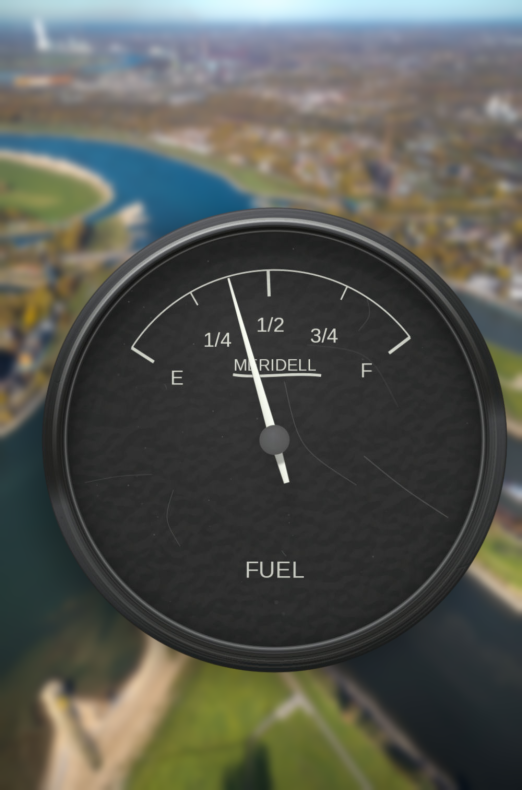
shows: 0.375
